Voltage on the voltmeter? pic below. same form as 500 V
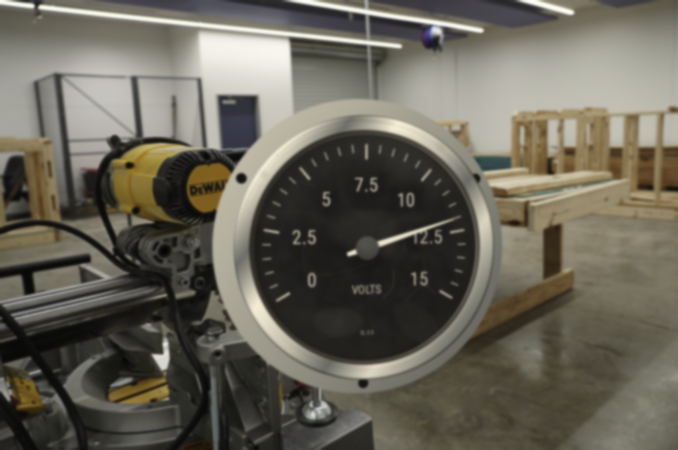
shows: 12 V
